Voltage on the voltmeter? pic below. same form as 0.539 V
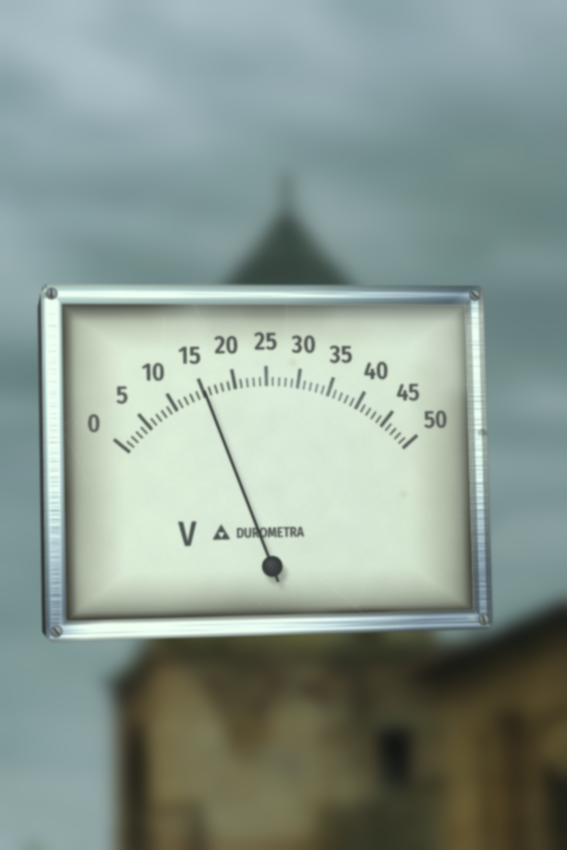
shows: 15 V
